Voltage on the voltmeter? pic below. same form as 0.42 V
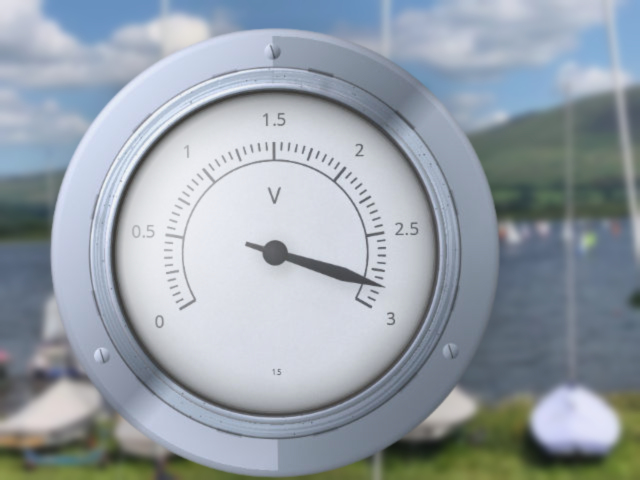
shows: 2.85 V
